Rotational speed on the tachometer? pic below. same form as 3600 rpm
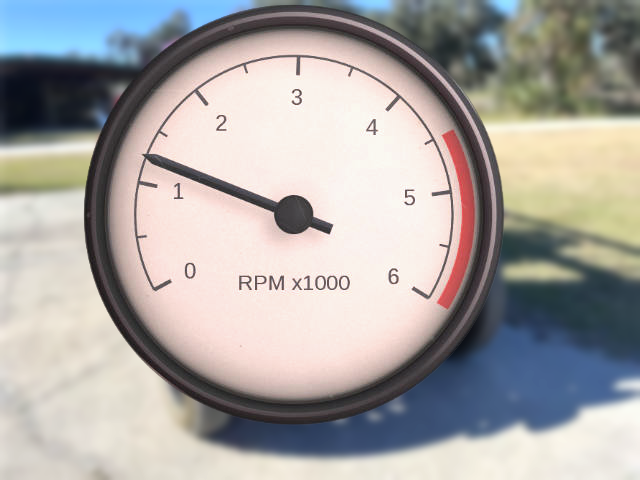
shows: 1250 rpm
